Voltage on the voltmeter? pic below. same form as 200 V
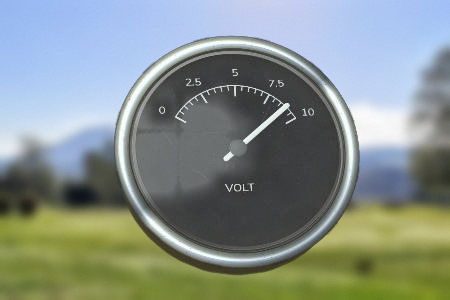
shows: 9 V
